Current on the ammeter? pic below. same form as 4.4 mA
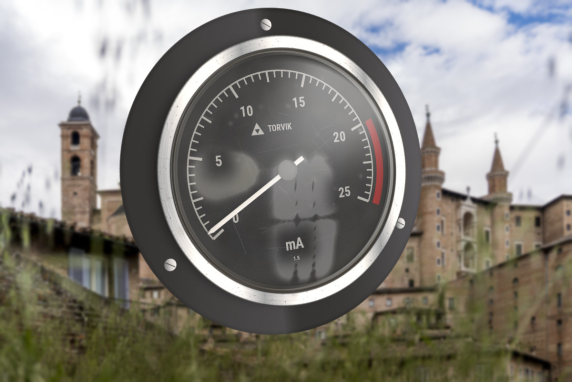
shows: 0.5 mA
